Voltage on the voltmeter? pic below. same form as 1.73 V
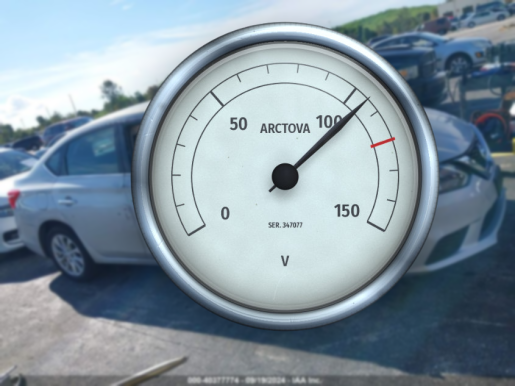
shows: 105 V
